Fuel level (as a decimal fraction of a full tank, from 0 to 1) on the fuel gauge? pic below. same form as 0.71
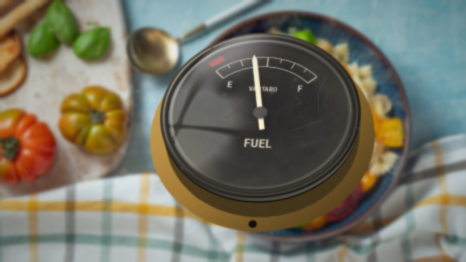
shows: 0.375
